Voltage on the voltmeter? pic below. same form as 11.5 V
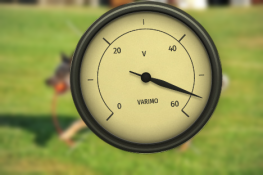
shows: 55 V
